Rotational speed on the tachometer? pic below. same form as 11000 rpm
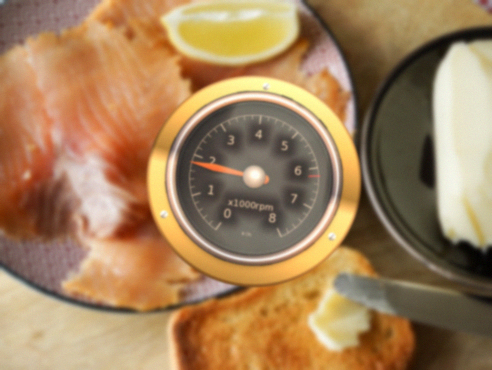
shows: 1800 rpm
